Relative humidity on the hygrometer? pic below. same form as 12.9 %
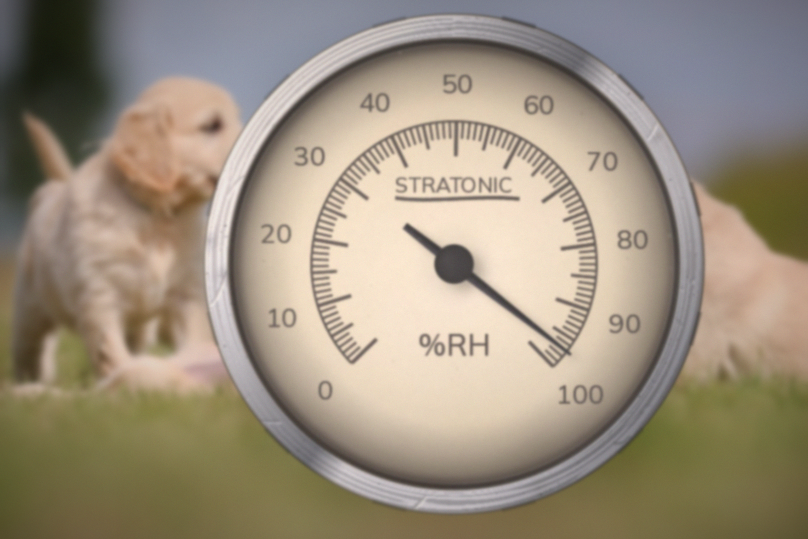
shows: 97 %
